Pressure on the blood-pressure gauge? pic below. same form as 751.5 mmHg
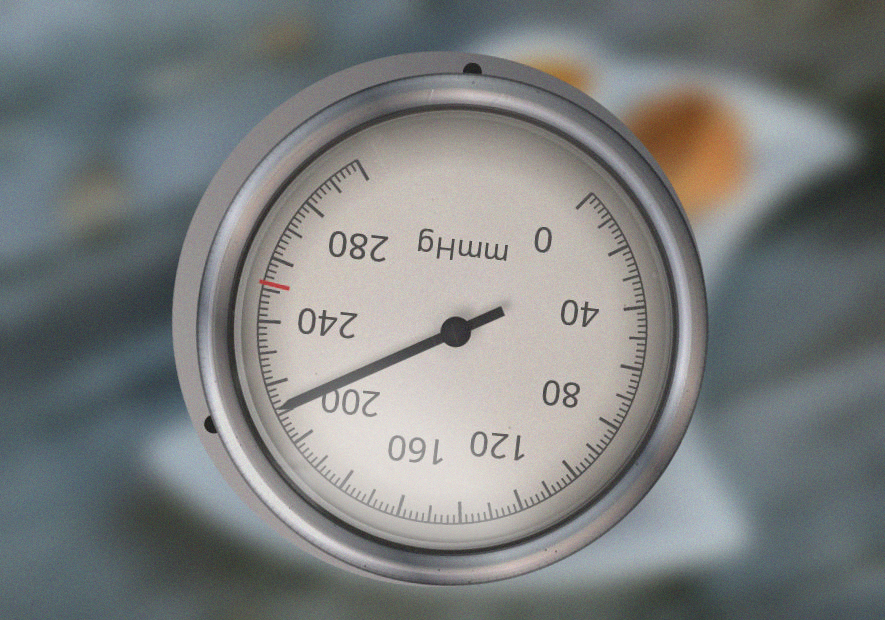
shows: 212 mmHg
